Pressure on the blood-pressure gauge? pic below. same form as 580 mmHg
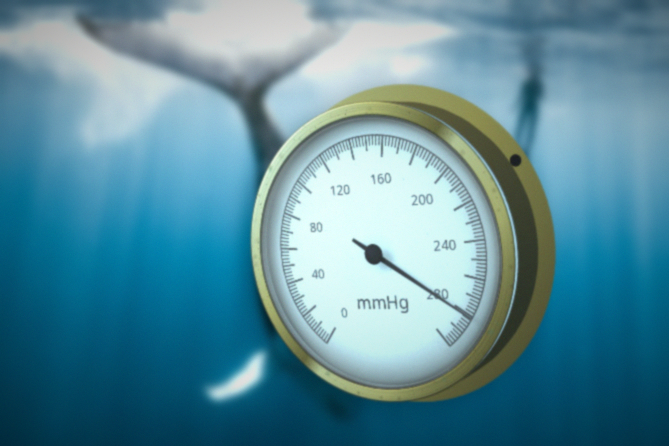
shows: 280 mmHg
